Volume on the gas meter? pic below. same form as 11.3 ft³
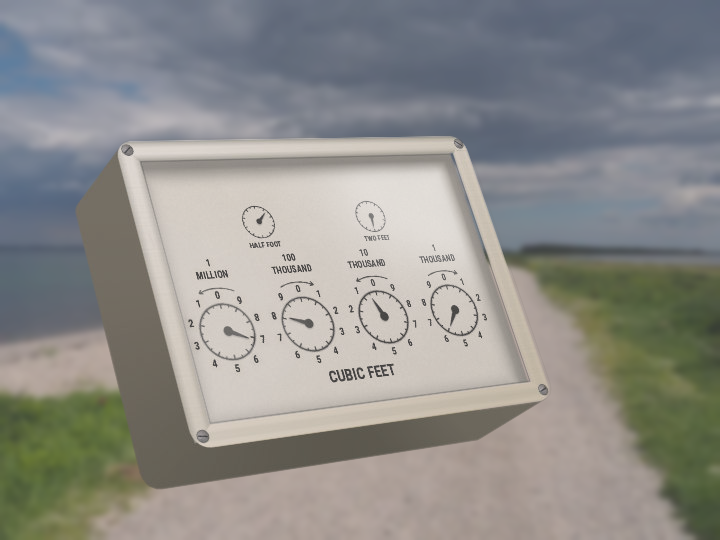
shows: 680600 ft³
